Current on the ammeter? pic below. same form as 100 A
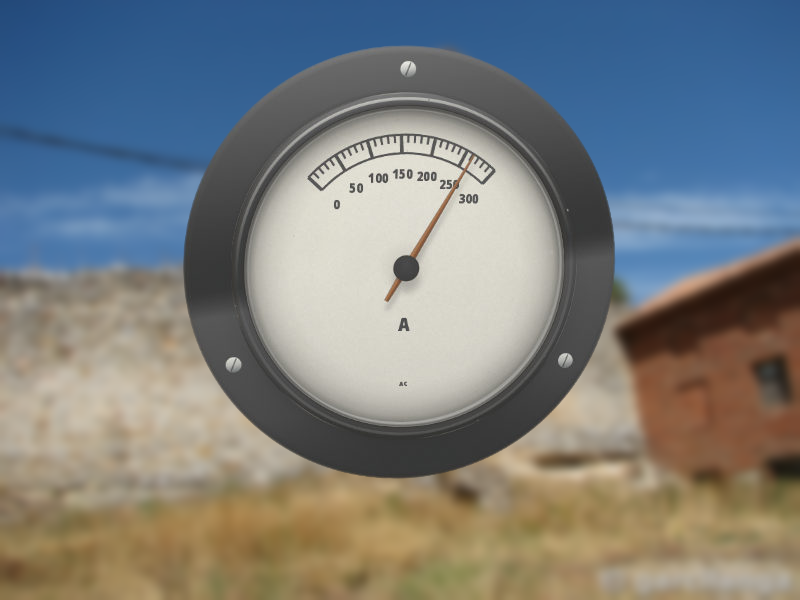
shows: 260 A
